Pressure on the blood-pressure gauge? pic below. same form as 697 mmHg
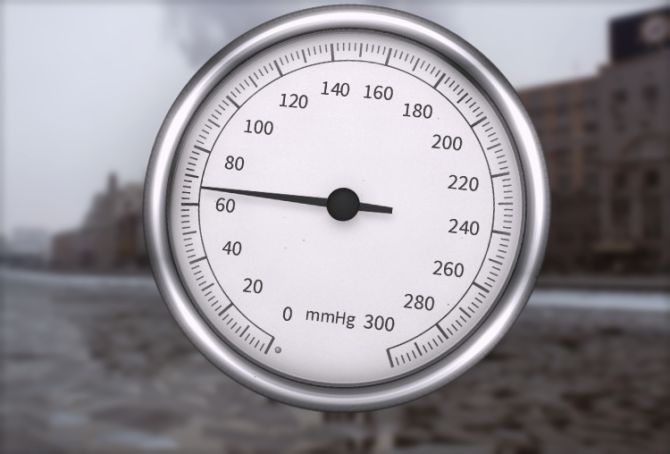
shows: 66 mmHg
